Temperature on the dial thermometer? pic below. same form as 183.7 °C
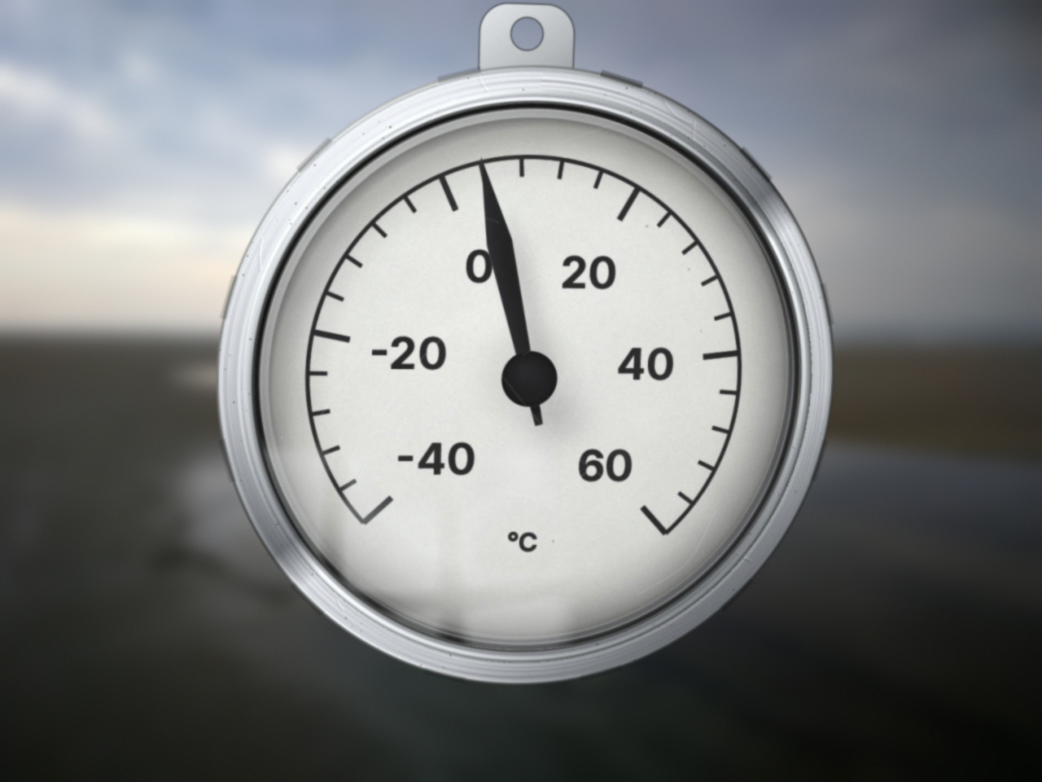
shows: 4 °C
